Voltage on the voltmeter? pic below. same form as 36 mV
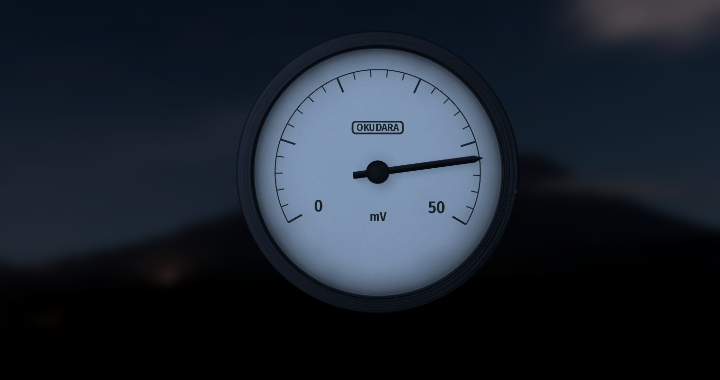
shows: 42 mV
